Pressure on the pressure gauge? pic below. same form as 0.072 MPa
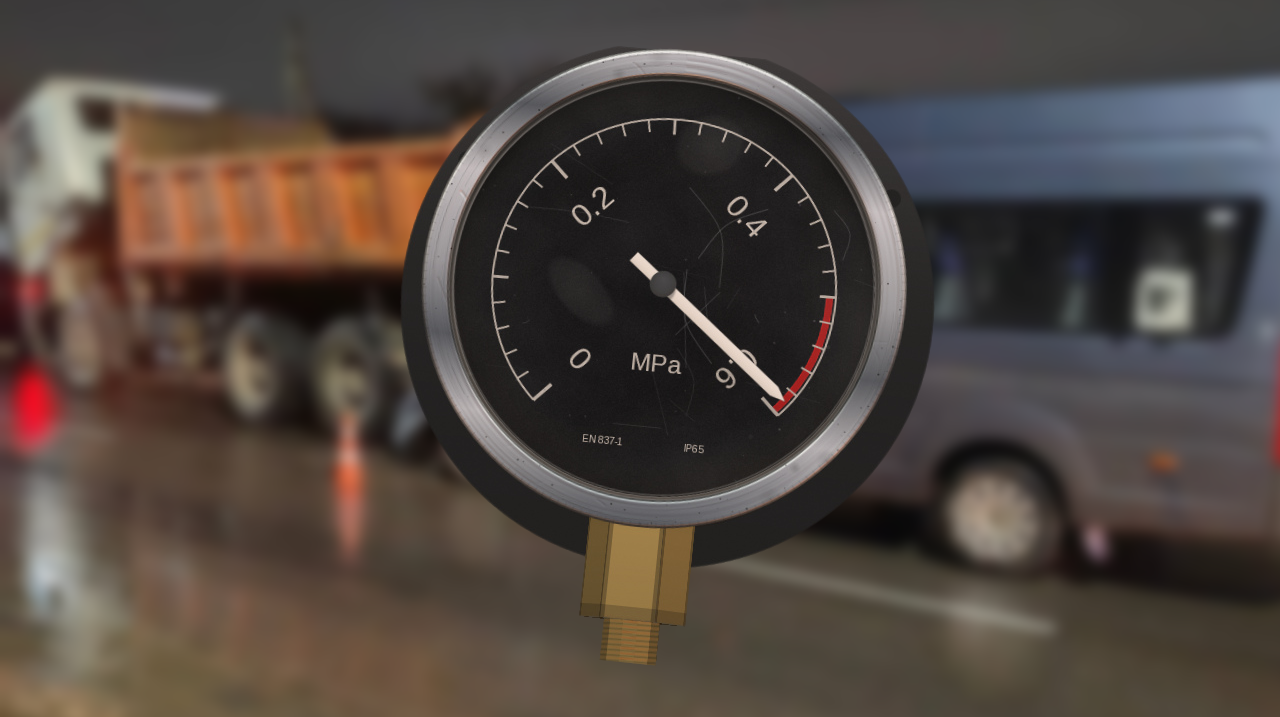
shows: 0.59 MPa
